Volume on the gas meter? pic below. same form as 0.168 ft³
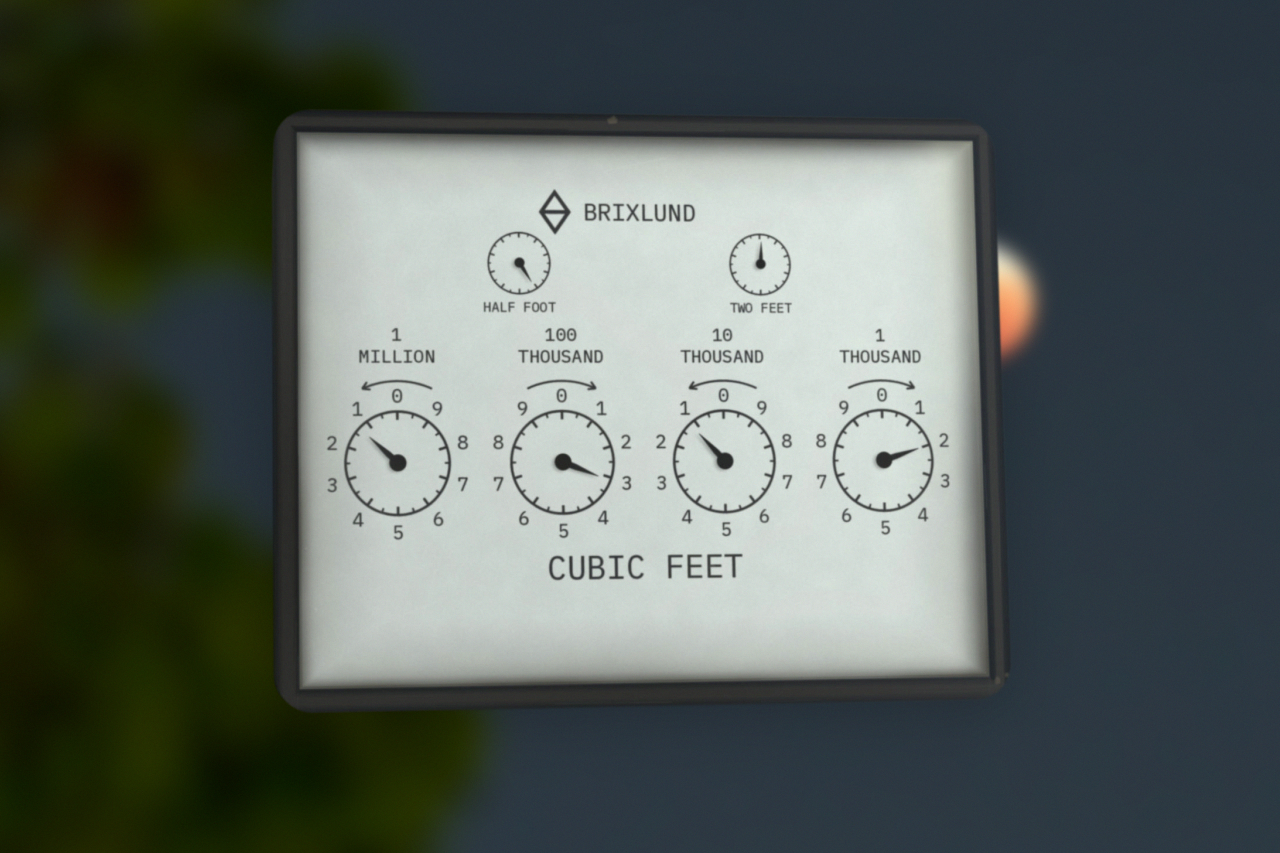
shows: 131200 ft³
